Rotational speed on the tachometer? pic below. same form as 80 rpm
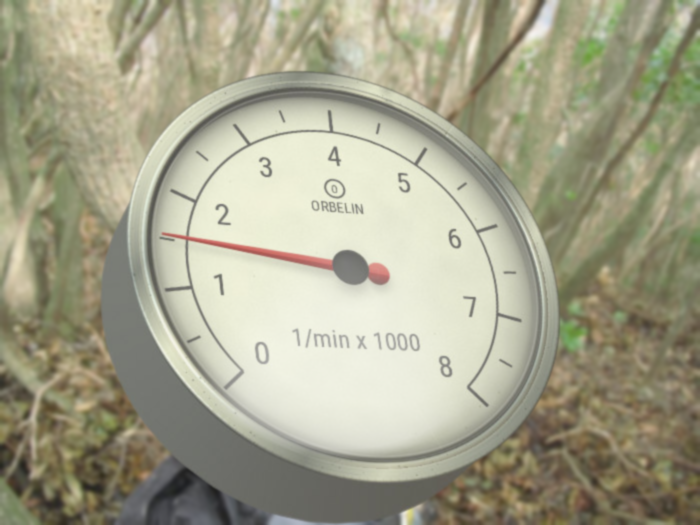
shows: 1500 rpm
